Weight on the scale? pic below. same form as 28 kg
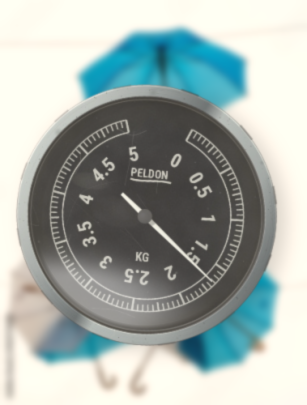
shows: 1.65 kg
